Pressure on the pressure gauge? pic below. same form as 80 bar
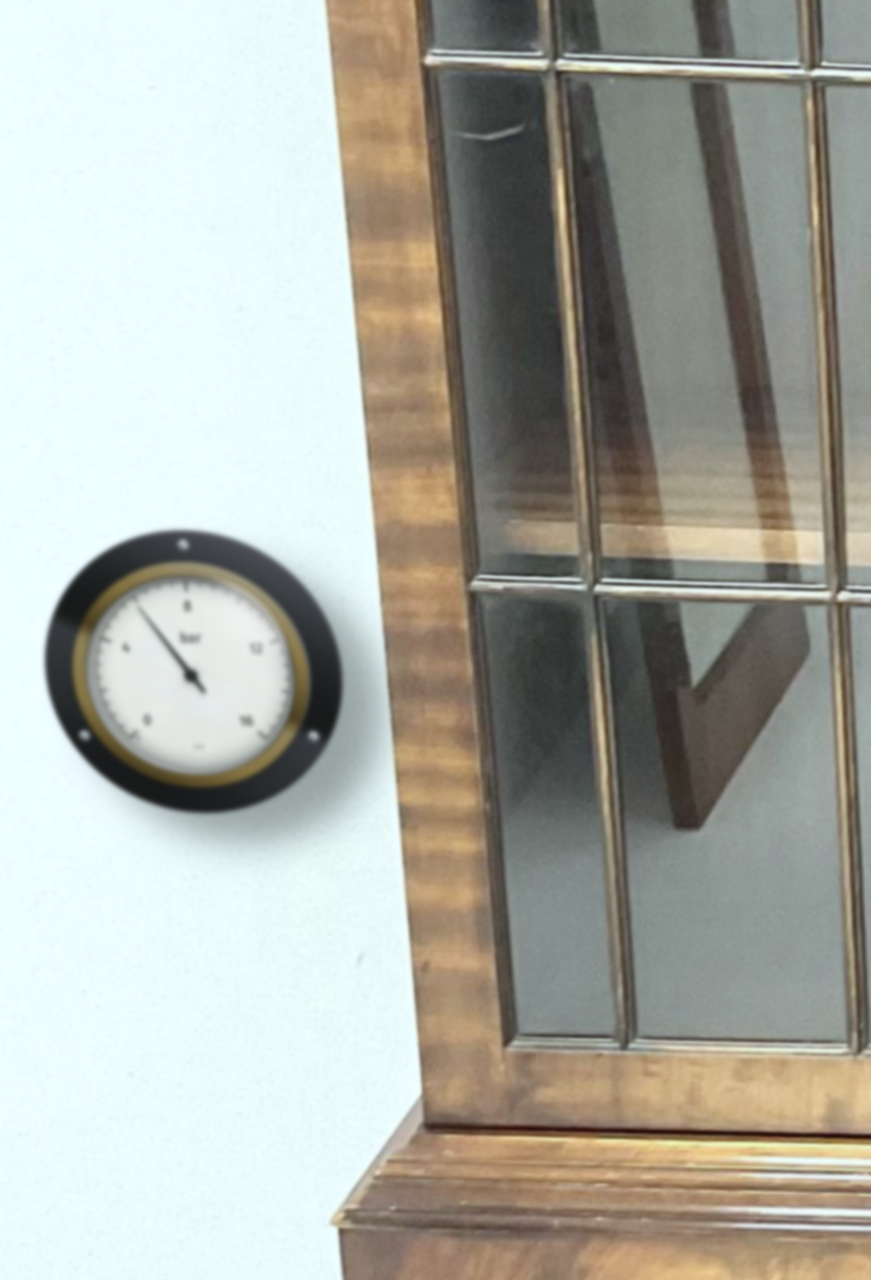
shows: 6 bar
